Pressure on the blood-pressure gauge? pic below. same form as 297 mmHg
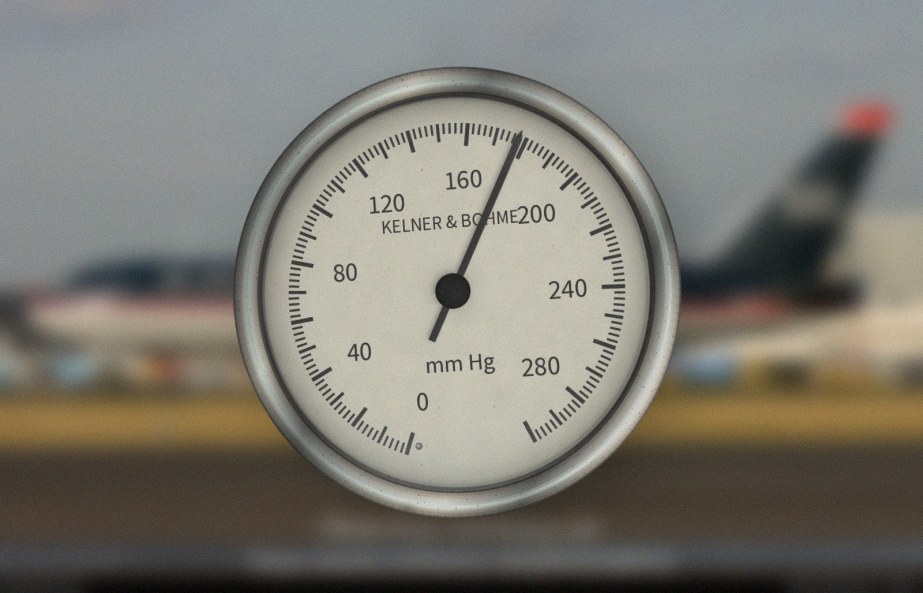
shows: 178 mmHg
